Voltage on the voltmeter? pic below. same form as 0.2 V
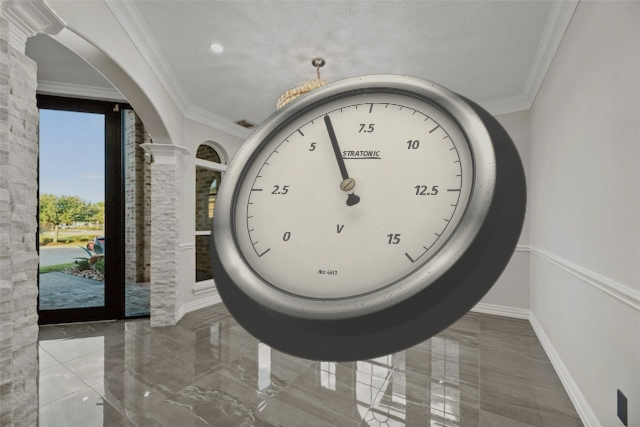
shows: 6 V
